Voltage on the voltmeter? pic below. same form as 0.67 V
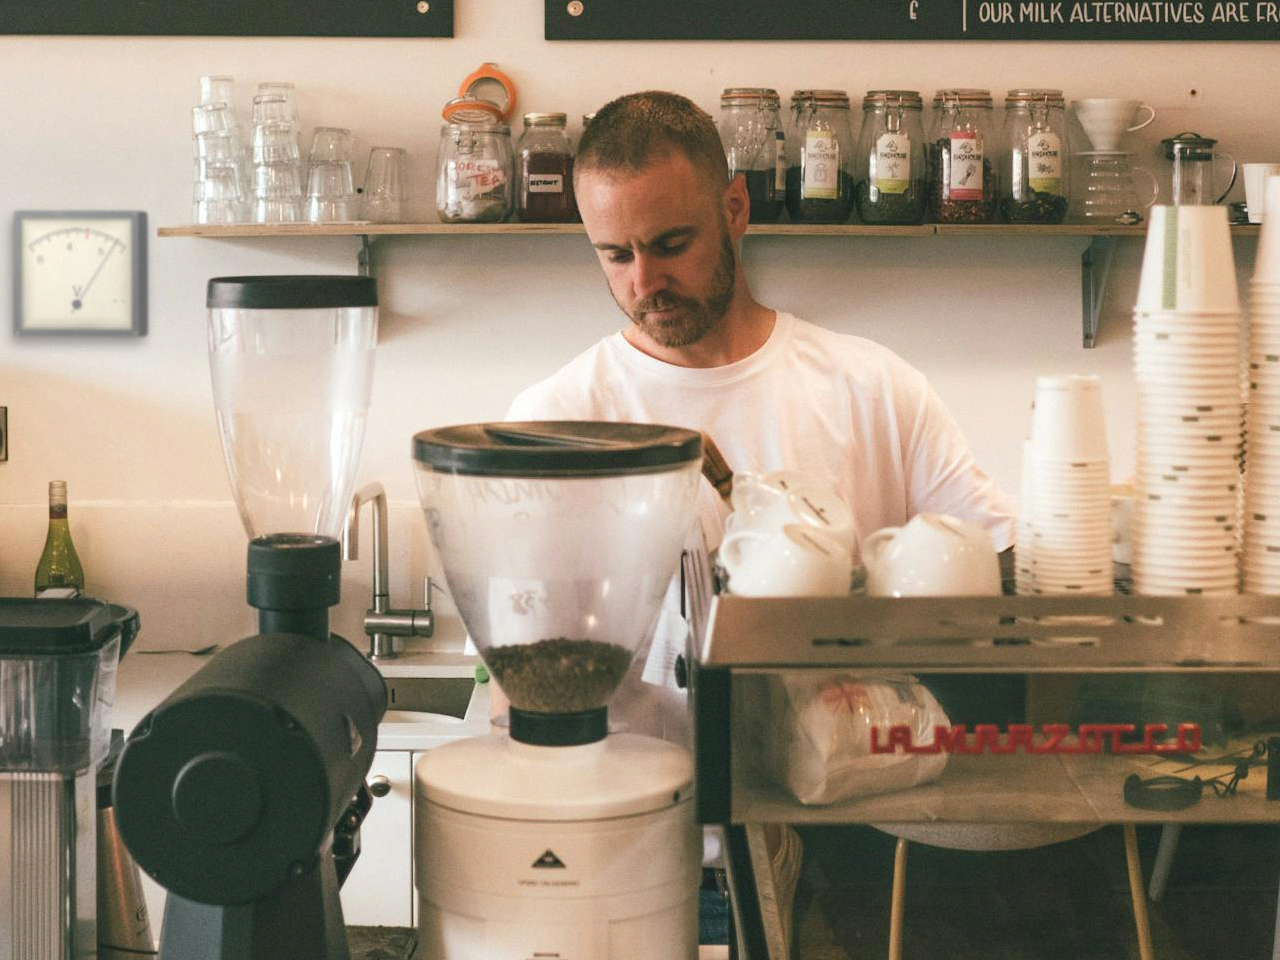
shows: 9 V
